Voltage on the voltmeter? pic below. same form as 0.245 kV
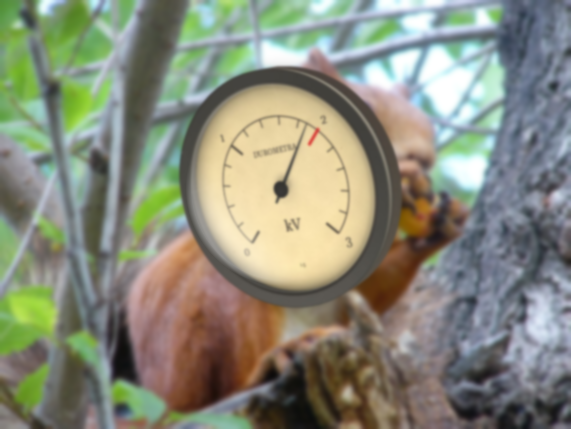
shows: 1.9 kV
